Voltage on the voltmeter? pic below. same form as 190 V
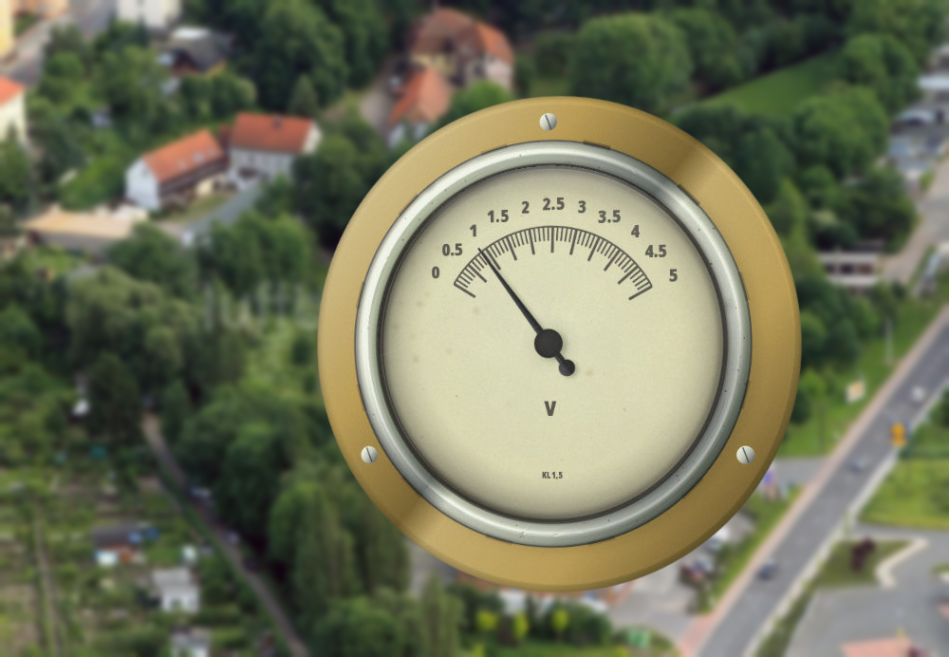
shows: 0.9 V
